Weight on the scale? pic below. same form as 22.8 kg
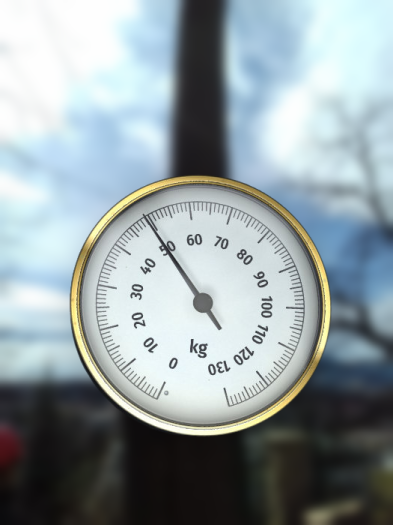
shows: 49 kg
